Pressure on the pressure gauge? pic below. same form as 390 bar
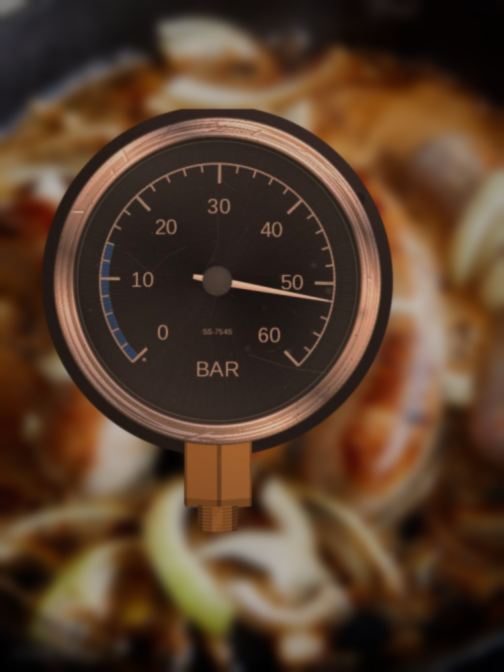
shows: 52 bar
